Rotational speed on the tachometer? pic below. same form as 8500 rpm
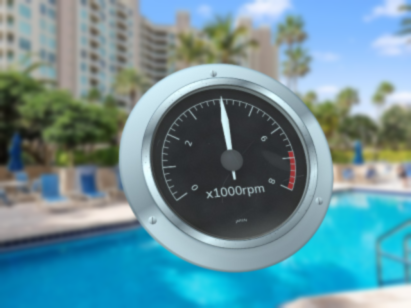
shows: 4000 rpm
